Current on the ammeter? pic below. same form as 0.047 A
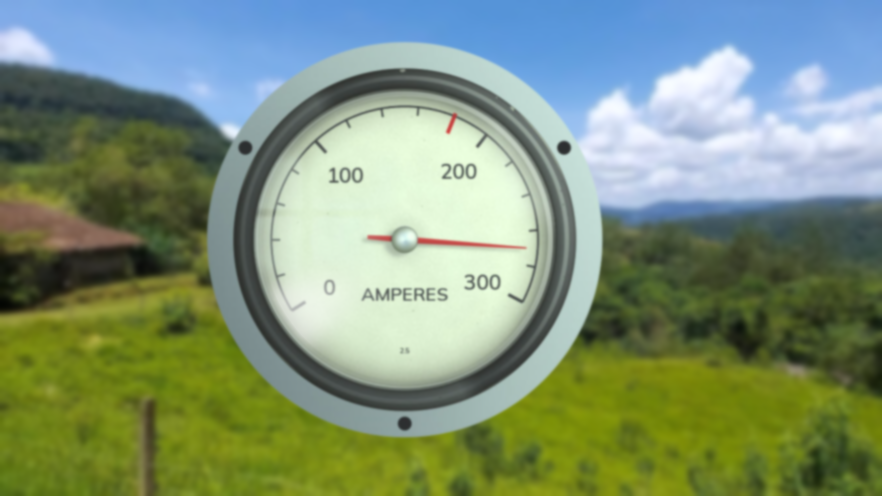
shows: 270 A
